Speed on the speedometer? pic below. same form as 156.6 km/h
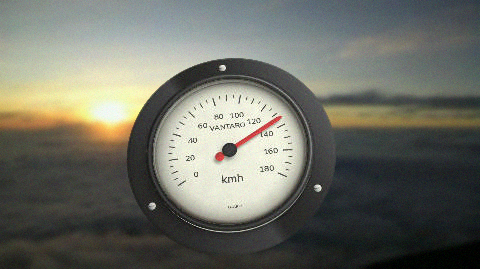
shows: 135 km/h
